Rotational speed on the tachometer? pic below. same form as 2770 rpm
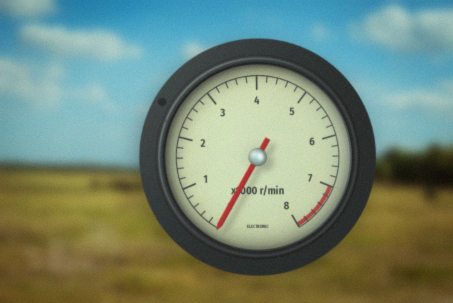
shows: 0 rpm
